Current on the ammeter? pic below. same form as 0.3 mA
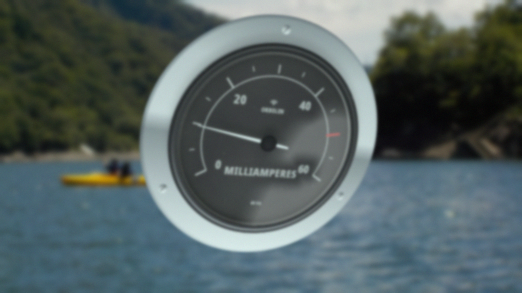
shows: 10 mA
